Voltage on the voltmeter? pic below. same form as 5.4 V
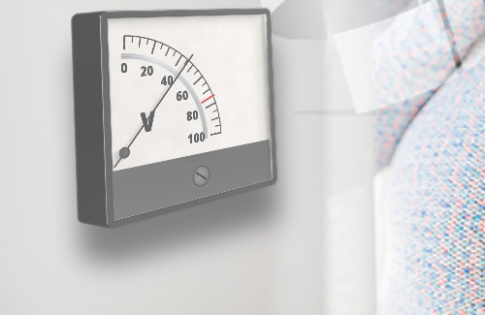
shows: 45 V
